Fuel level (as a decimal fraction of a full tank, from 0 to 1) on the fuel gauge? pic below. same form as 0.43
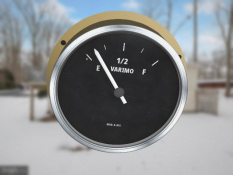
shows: 0.125
